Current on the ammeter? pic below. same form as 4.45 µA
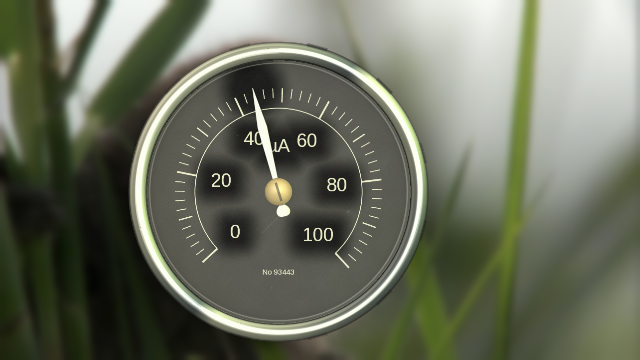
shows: 44 µA
